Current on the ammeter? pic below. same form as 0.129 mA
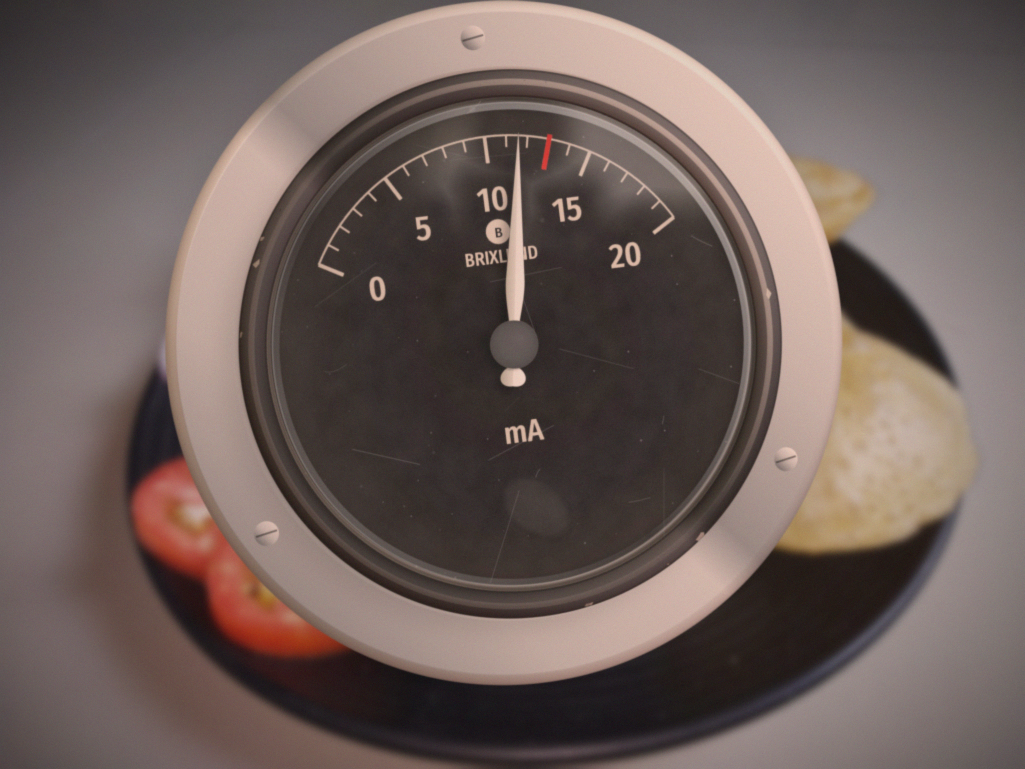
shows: 11.5 mA
